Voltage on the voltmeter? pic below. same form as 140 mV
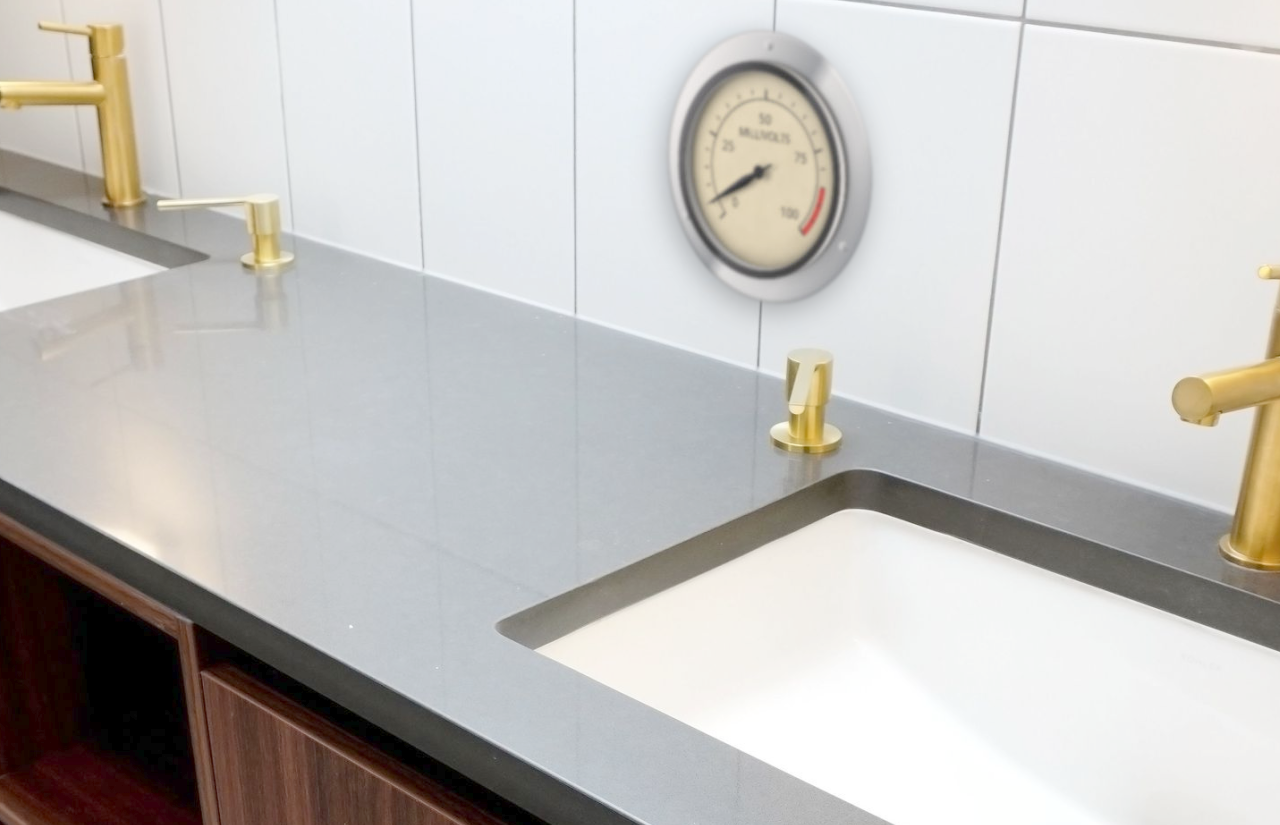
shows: 5 mV
